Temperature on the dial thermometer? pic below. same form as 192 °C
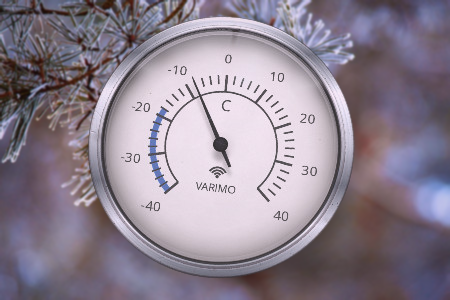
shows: -8 °C
